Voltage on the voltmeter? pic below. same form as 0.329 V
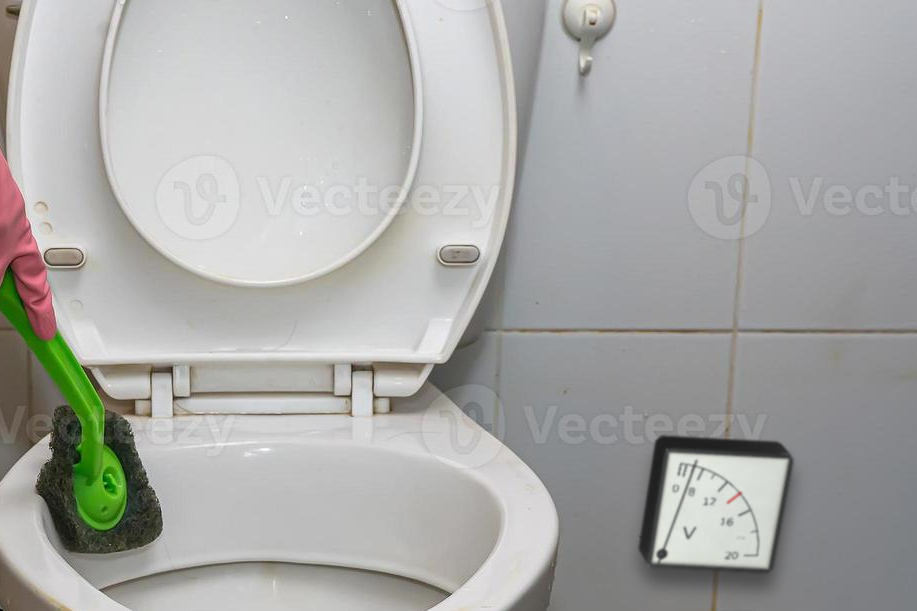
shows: 6 V
